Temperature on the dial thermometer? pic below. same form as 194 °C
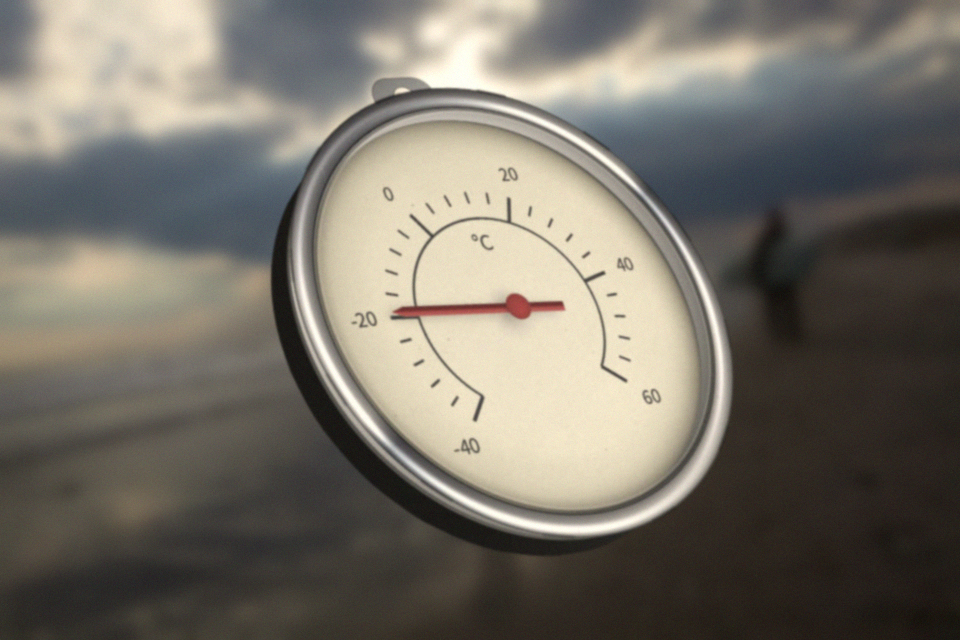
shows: -20 °C
